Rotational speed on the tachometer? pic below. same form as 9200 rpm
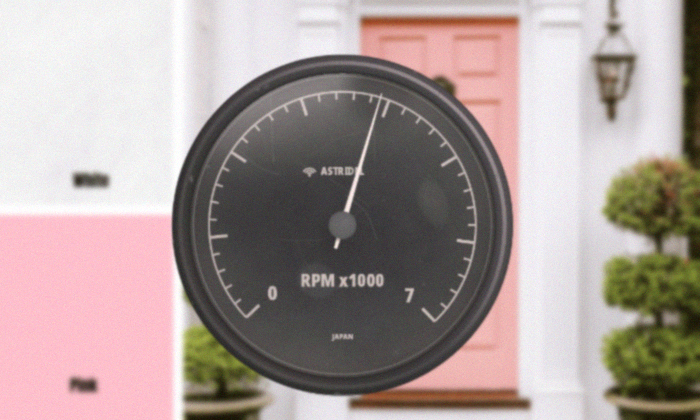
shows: 3900 rpm
